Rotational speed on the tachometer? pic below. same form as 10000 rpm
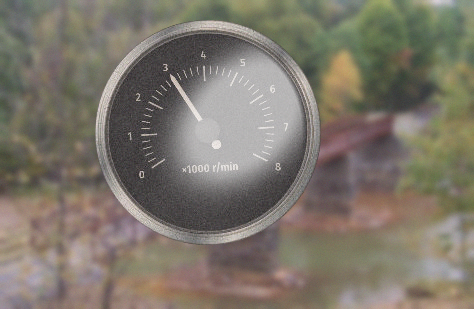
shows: 3000 rpm
